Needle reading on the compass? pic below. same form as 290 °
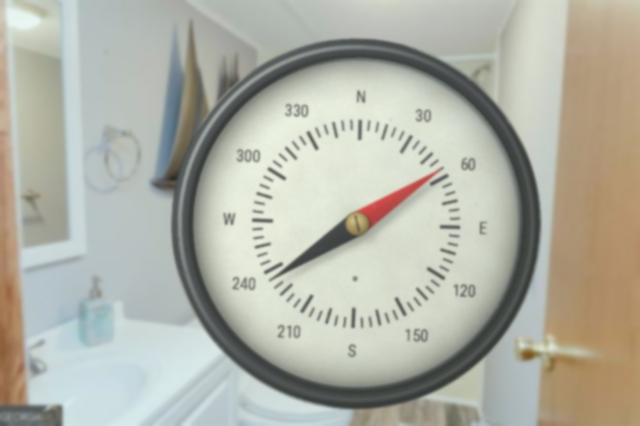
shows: 55 °
